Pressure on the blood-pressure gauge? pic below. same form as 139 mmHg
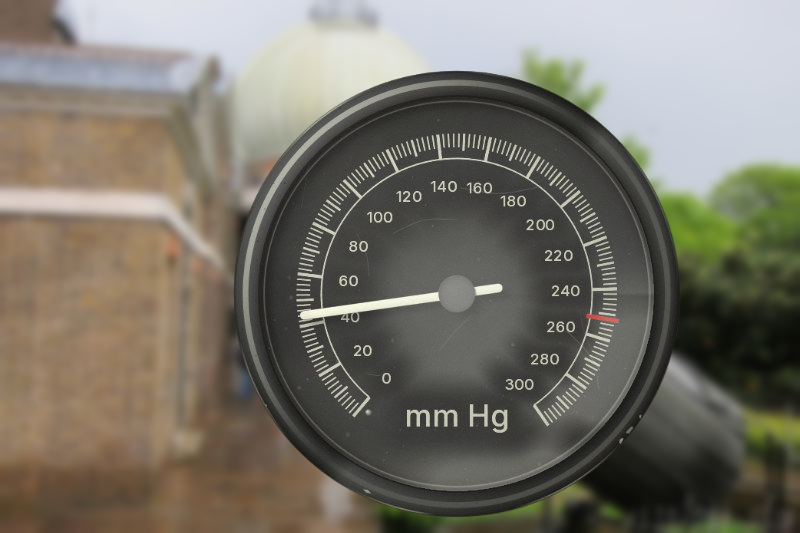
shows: 44 mmHg
